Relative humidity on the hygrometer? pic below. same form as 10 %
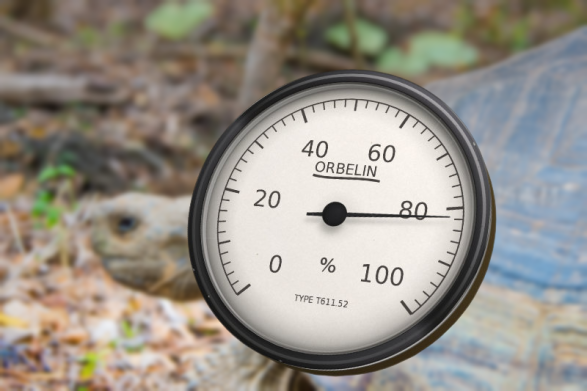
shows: 82 %
